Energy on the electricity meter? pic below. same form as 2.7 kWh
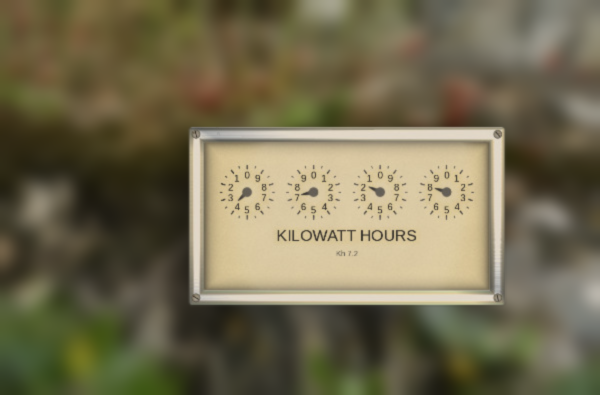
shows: 3718 kWh
